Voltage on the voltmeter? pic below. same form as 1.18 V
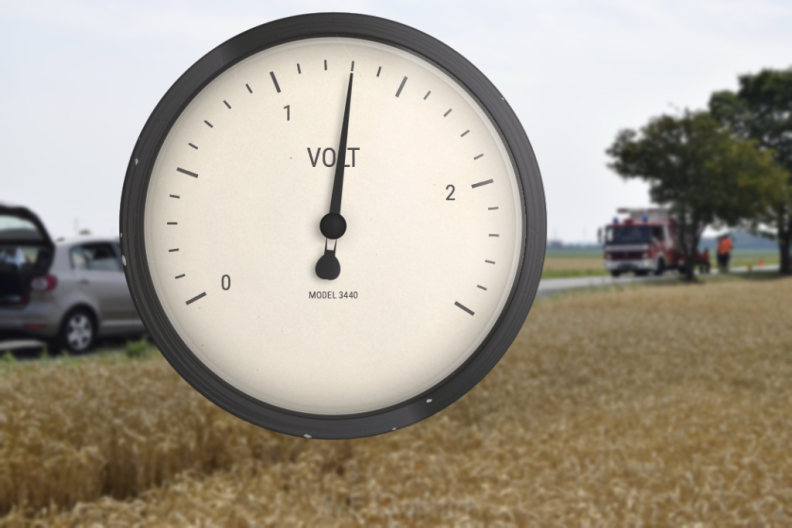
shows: 1.3 V
